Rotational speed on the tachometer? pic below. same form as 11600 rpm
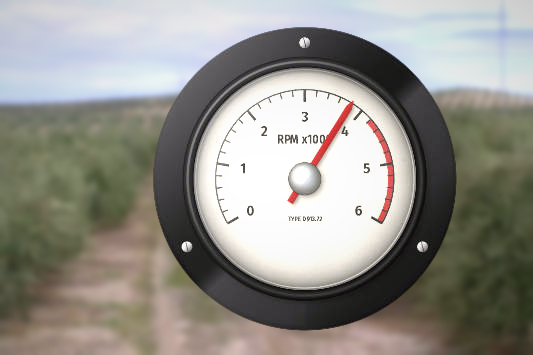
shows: 3800 rpm
